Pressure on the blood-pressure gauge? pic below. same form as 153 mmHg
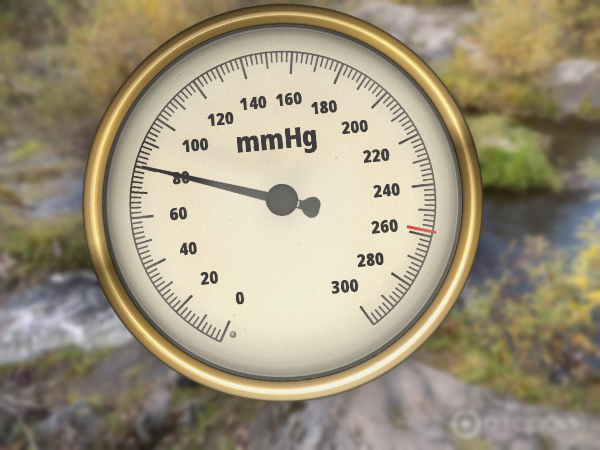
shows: 80 mmHg
